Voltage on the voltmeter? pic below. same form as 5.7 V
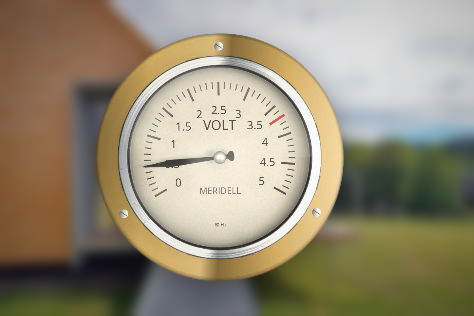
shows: 0.5 V
